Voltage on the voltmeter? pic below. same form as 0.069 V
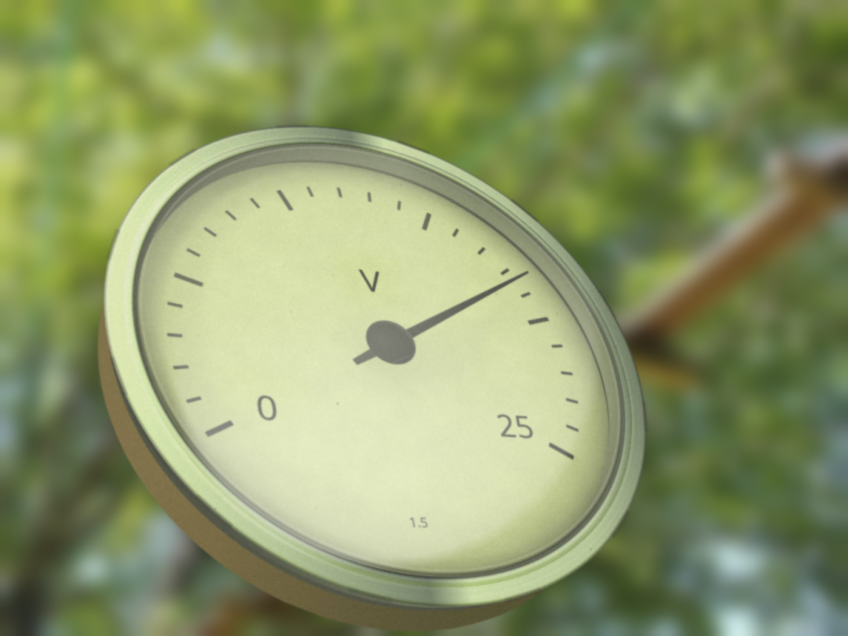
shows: 18.5 V
